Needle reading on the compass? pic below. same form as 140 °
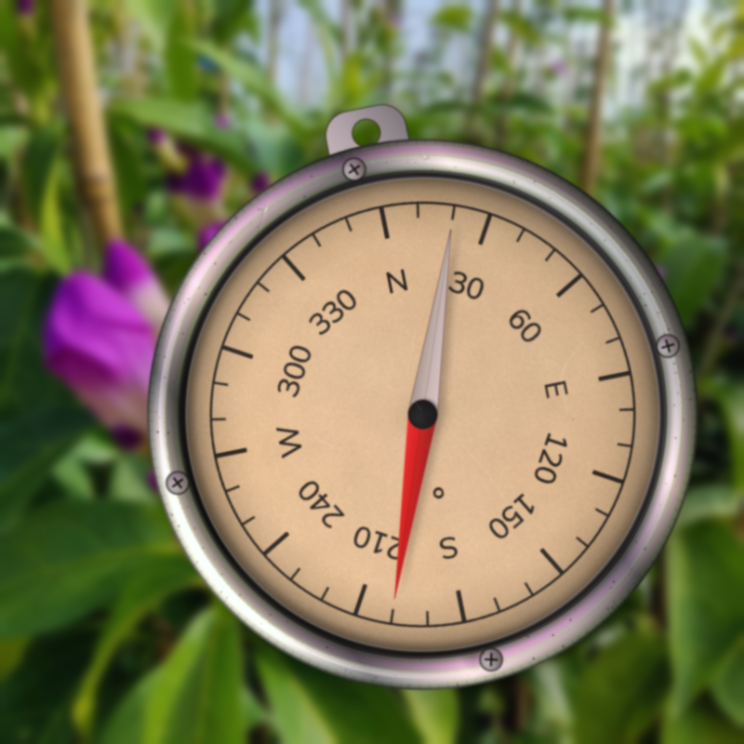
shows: 200 °
